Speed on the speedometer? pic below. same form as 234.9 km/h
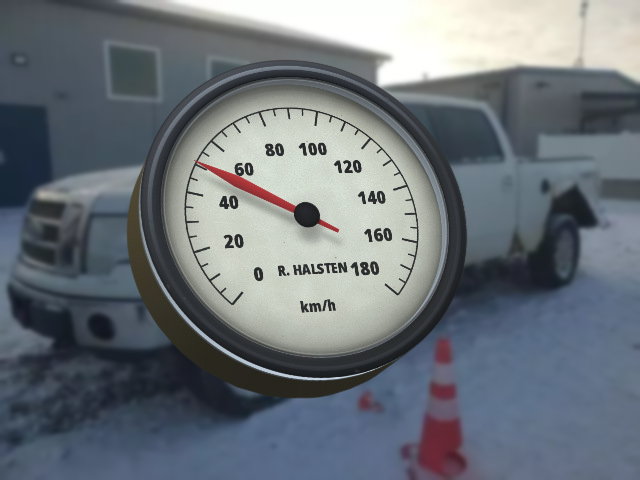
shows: 50 km/h
